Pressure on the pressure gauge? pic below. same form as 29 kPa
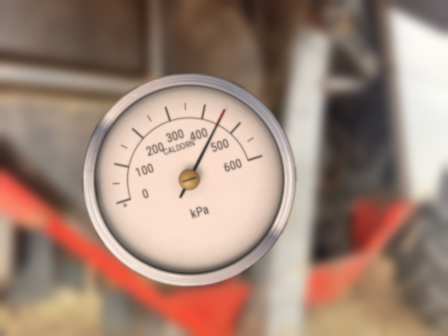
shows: 450 kPa
